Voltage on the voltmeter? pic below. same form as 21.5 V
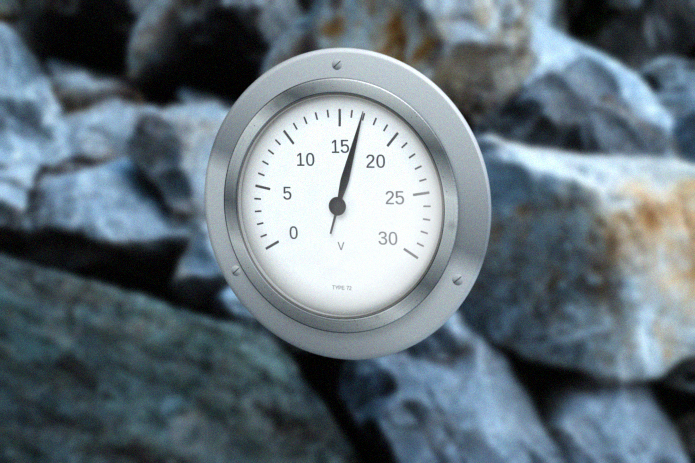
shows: 17 V
